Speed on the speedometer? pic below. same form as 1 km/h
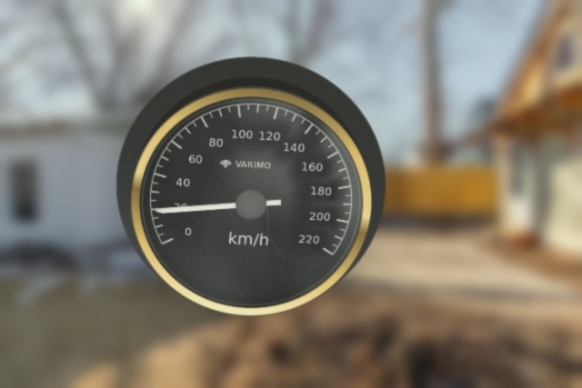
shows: 20 km/h
